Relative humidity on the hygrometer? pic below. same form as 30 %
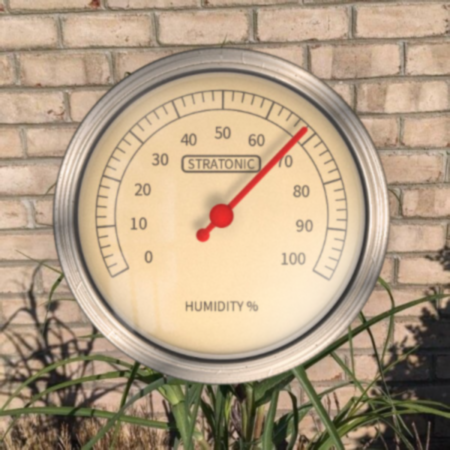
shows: 68 %
